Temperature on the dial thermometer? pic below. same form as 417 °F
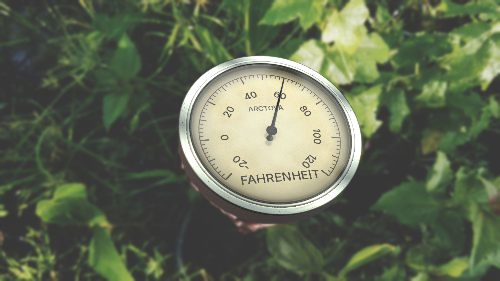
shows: 60 °F
